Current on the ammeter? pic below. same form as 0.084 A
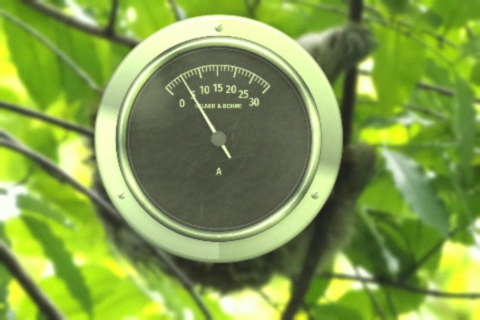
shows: 5 A
